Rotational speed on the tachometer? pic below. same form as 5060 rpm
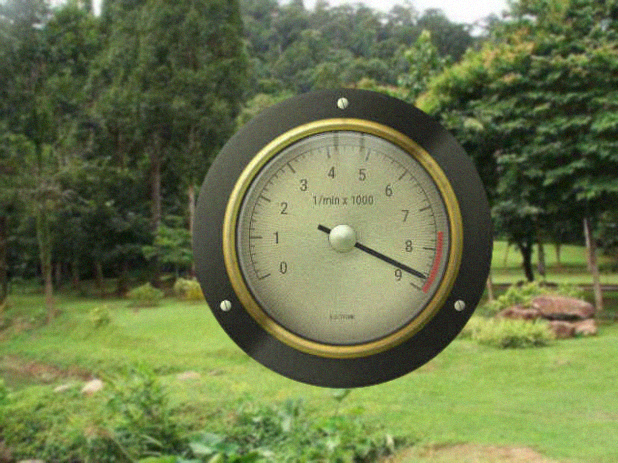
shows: 8700 rpm
